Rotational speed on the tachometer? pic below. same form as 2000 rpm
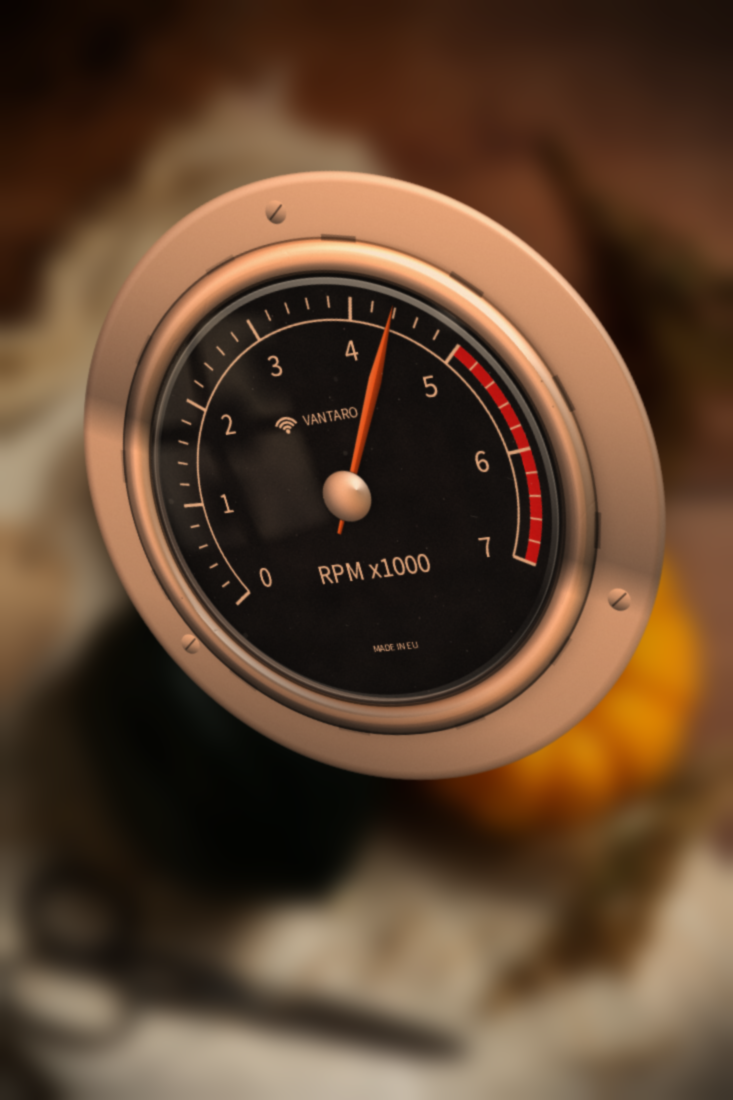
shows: 4400 rpm
